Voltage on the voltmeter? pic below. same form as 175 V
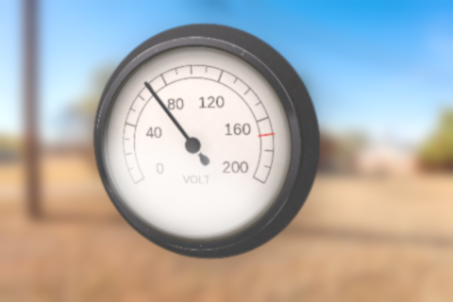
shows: 70 V
